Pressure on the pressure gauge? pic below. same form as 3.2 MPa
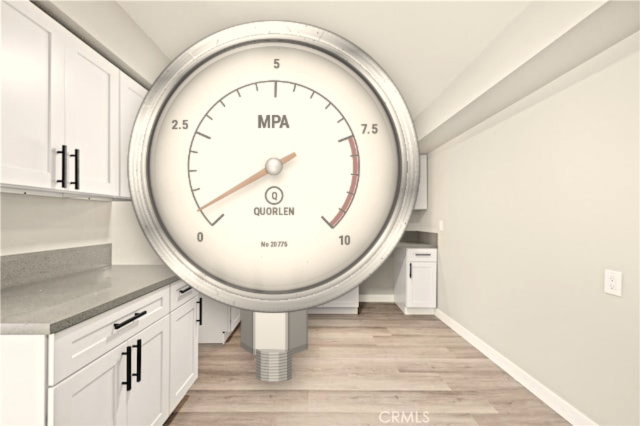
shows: 0.5 MPa
